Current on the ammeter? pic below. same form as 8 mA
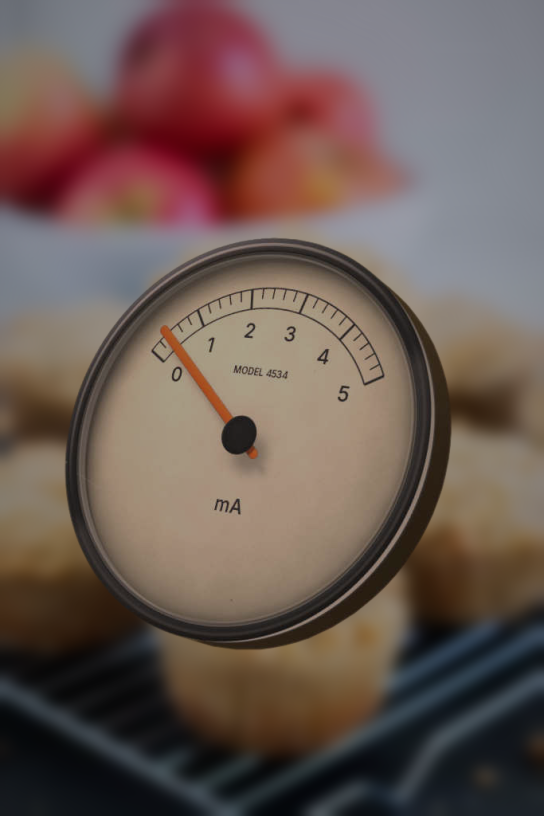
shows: 0.4 mA
